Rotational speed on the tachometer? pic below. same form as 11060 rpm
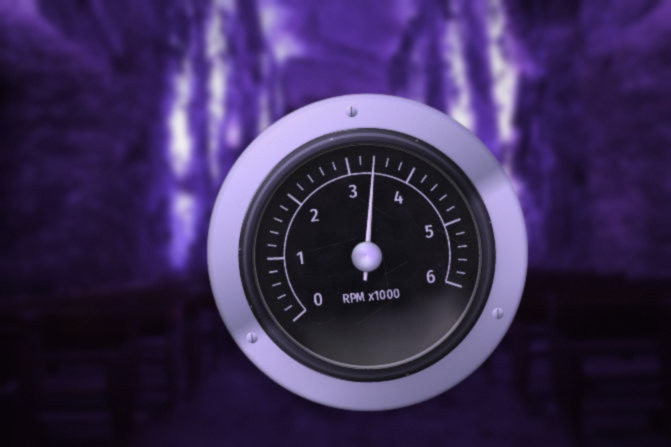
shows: 3400 rpm
